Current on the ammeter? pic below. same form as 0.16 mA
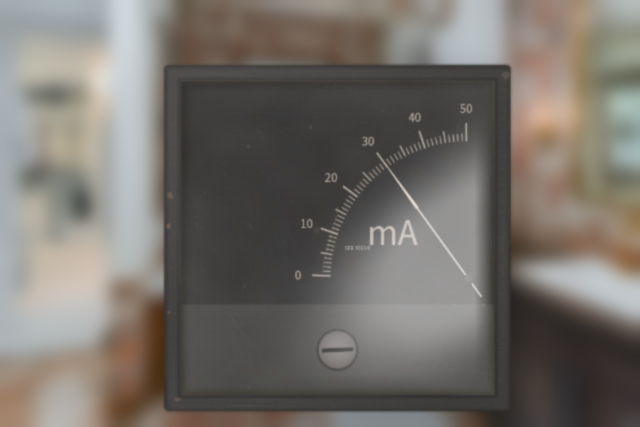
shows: 30 mA
